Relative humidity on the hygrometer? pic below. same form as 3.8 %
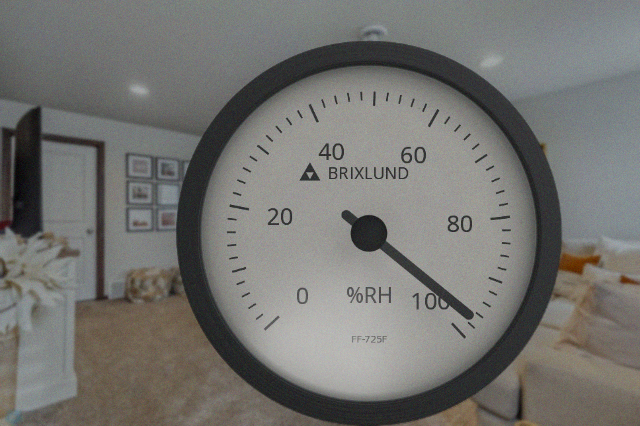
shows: 97 %
